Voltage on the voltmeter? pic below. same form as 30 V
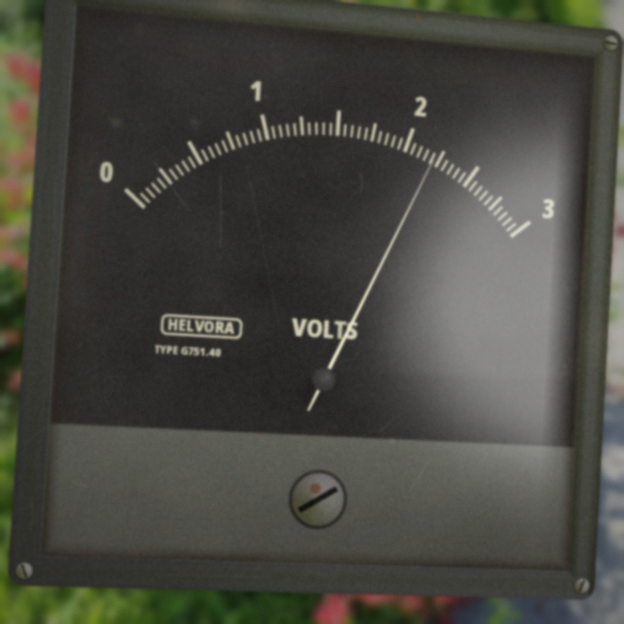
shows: 2.2 V
